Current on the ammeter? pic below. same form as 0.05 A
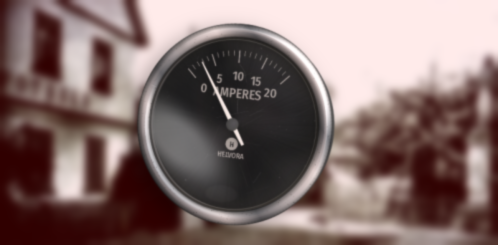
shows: 3 A
